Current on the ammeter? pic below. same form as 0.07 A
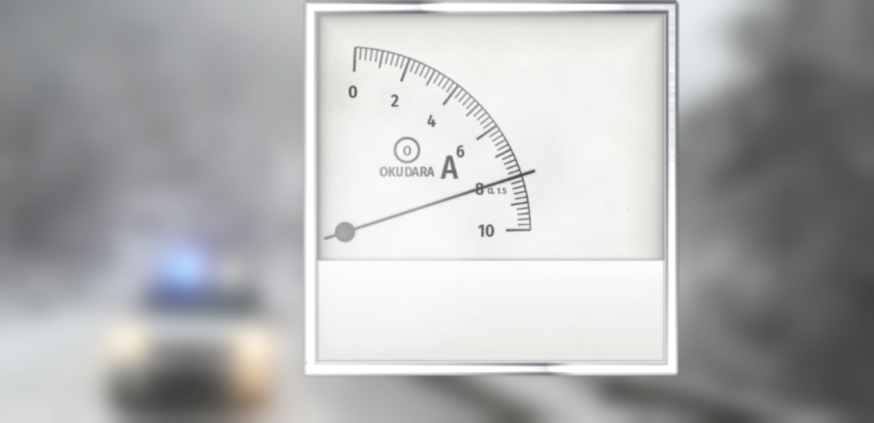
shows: 8 A
